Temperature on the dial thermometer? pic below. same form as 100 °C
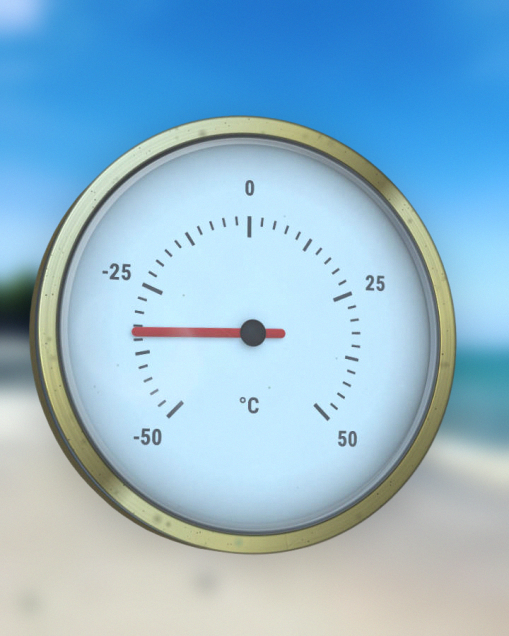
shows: -33.75 °C
